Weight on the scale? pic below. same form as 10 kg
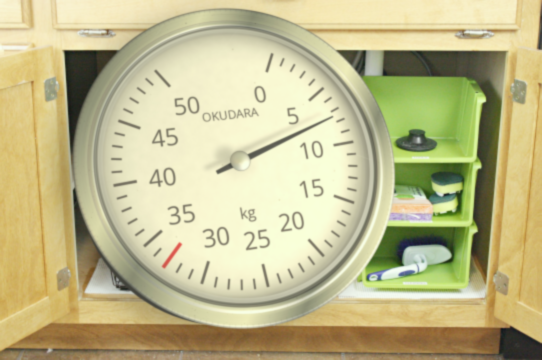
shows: 7.5 kg
